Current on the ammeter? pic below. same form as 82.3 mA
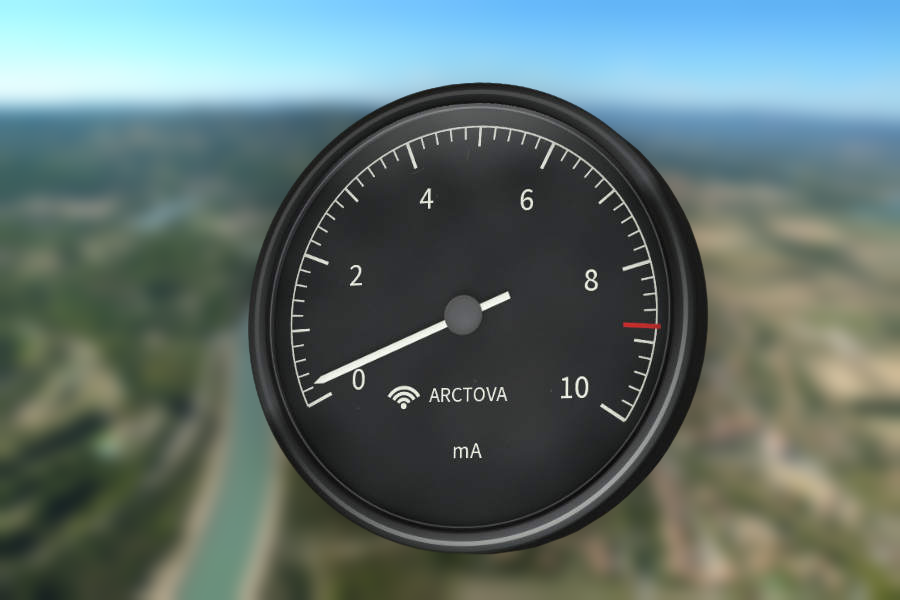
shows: 0.2 mA
